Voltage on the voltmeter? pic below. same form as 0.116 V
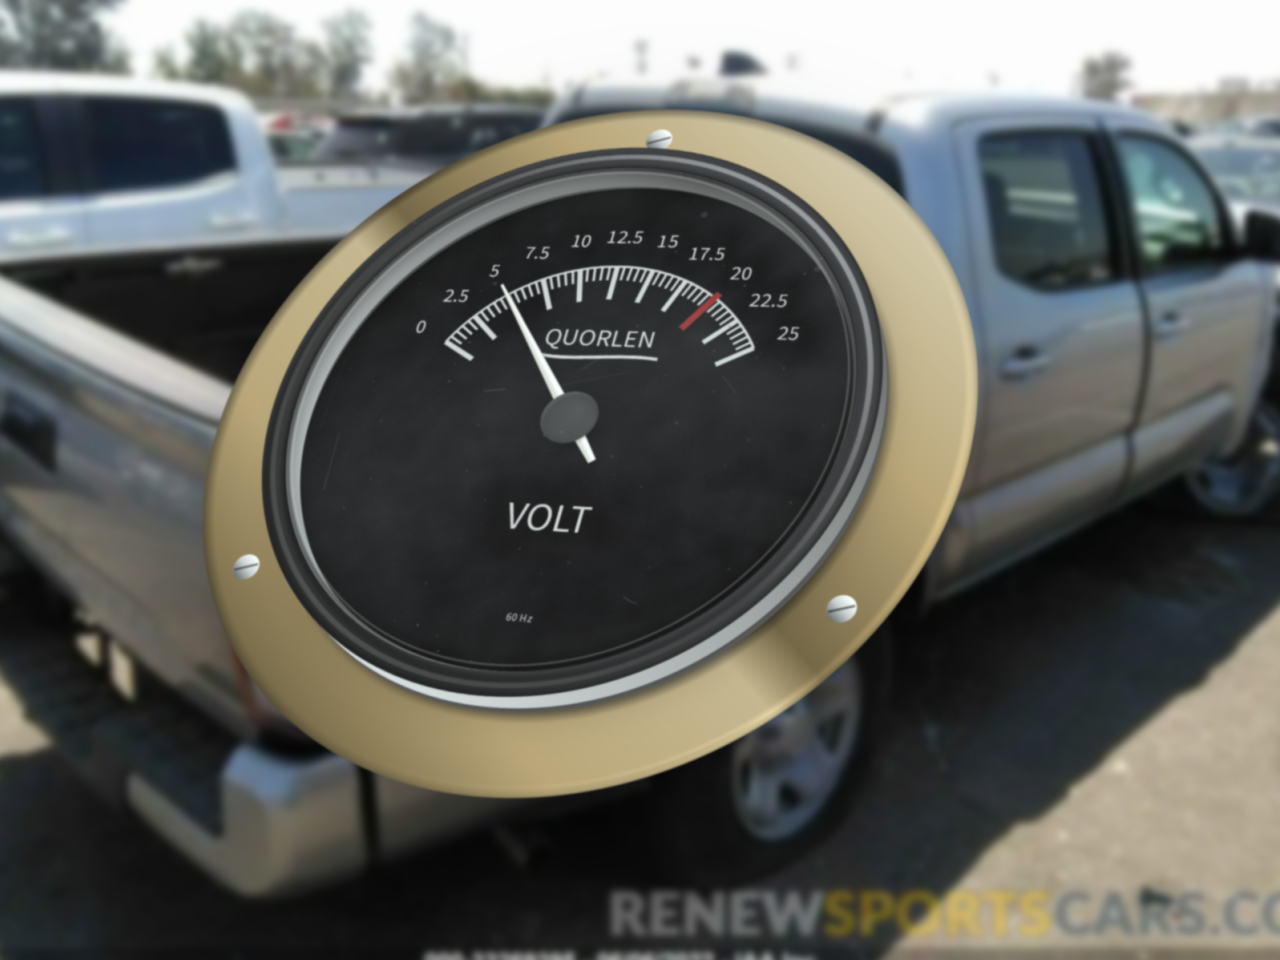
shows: 5 V
